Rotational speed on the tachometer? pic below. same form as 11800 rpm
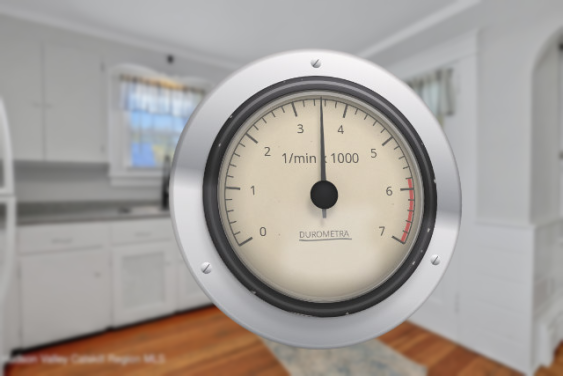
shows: 3500 rpm
